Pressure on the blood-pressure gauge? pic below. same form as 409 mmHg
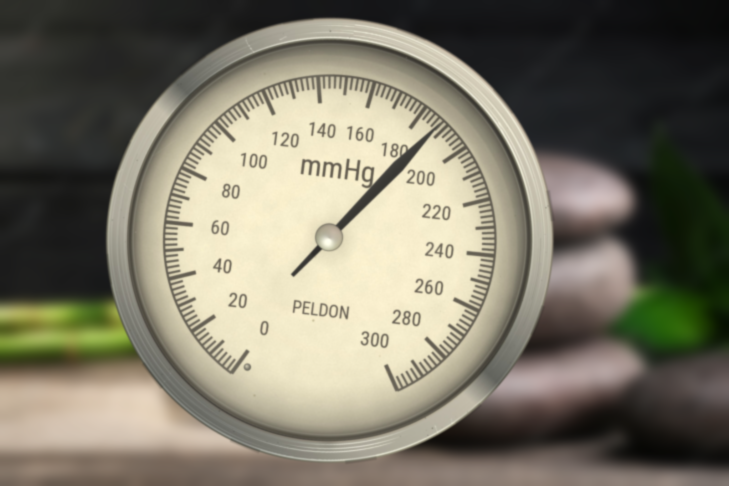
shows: 188 mmHg
